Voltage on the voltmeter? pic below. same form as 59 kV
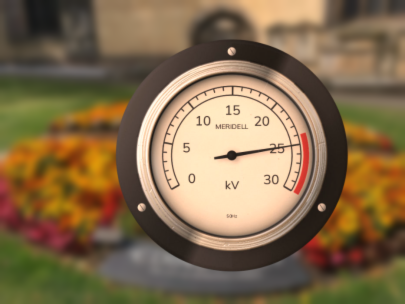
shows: 25 kV
